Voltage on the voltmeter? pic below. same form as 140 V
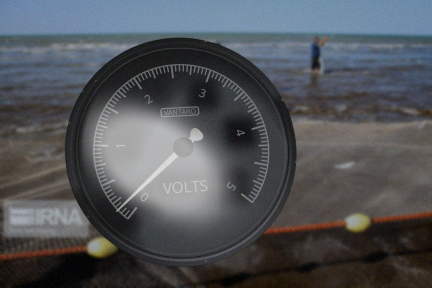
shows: 0.15 V
